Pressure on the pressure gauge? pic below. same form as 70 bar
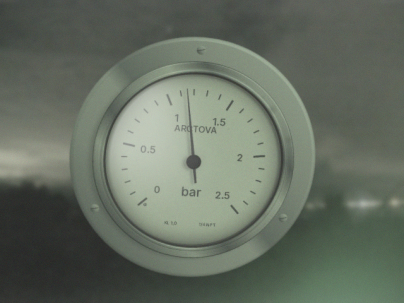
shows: 1.15 bar
